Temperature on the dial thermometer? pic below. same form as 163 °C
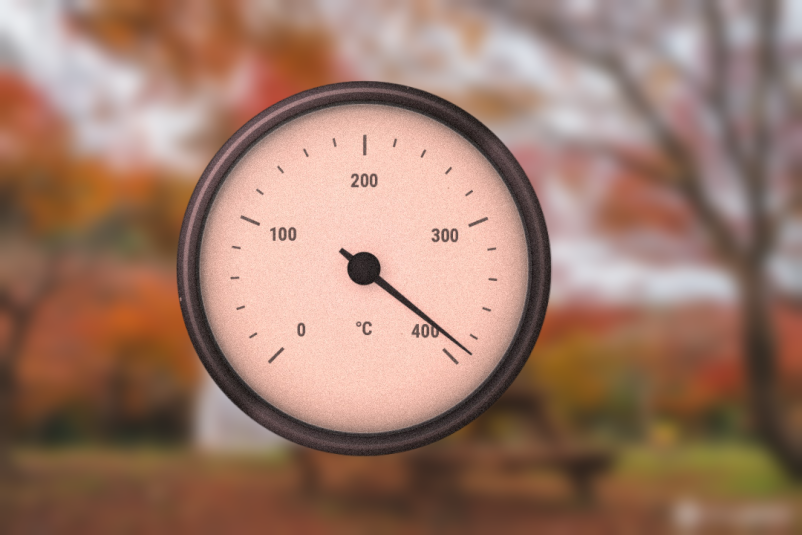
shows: 390 °C
